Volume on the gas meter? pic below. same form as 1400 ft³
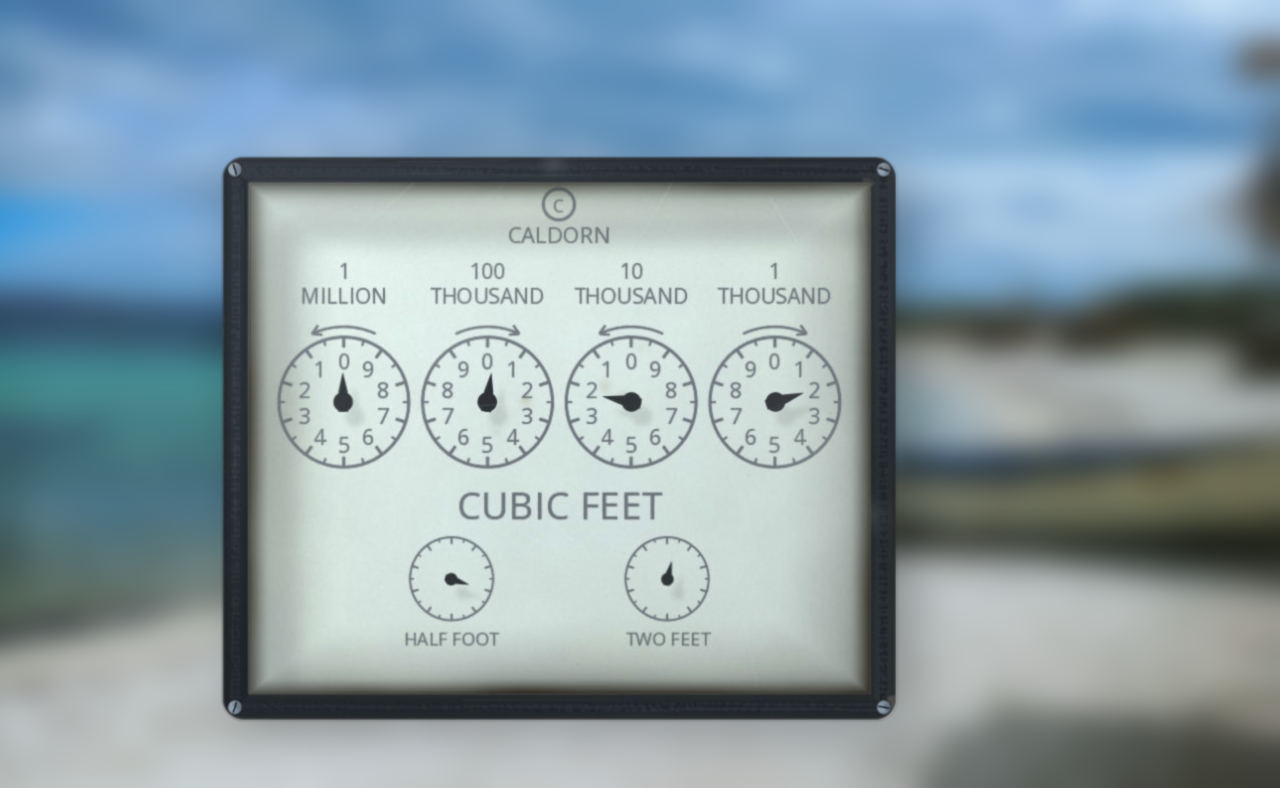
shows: 2200 ft³
